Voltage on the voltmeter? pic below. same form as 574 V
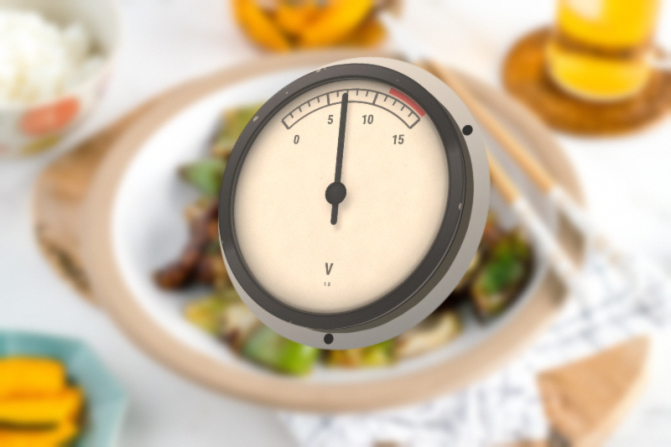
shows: 7 V
